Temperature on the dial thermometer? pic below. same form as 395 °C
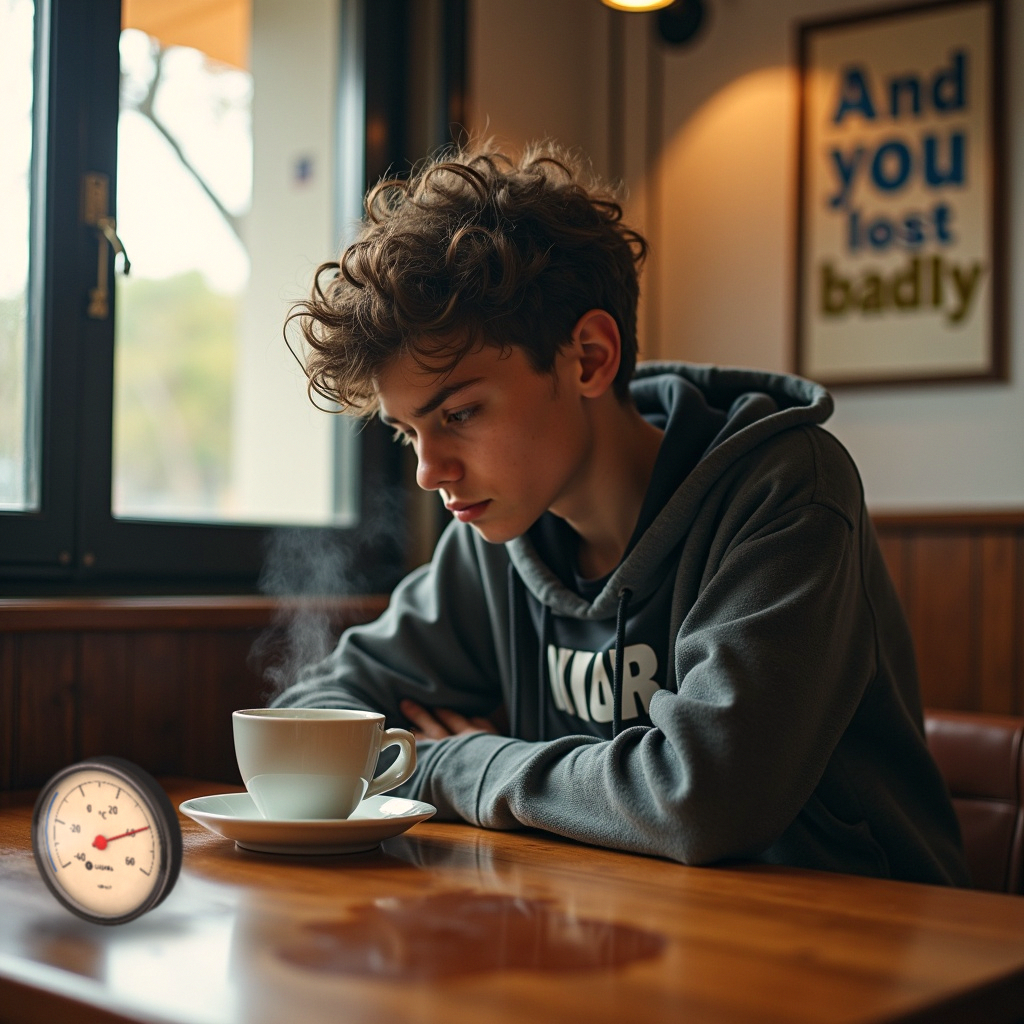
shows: 40 °C
